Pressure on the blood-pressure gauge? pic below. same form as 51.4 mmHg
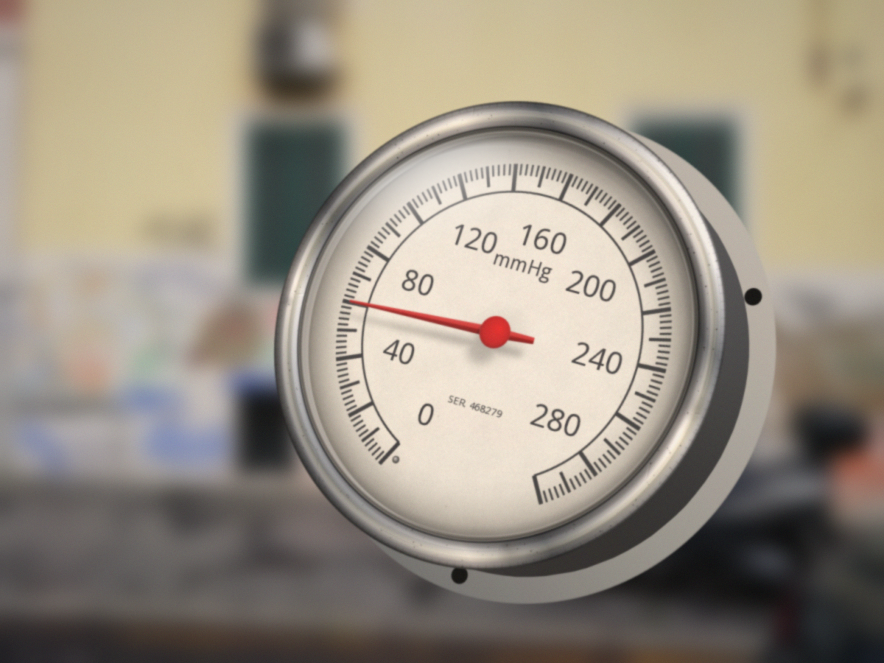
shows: 60 mmHg
